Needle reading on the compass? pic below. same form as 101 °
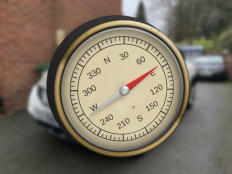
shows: 85 °
